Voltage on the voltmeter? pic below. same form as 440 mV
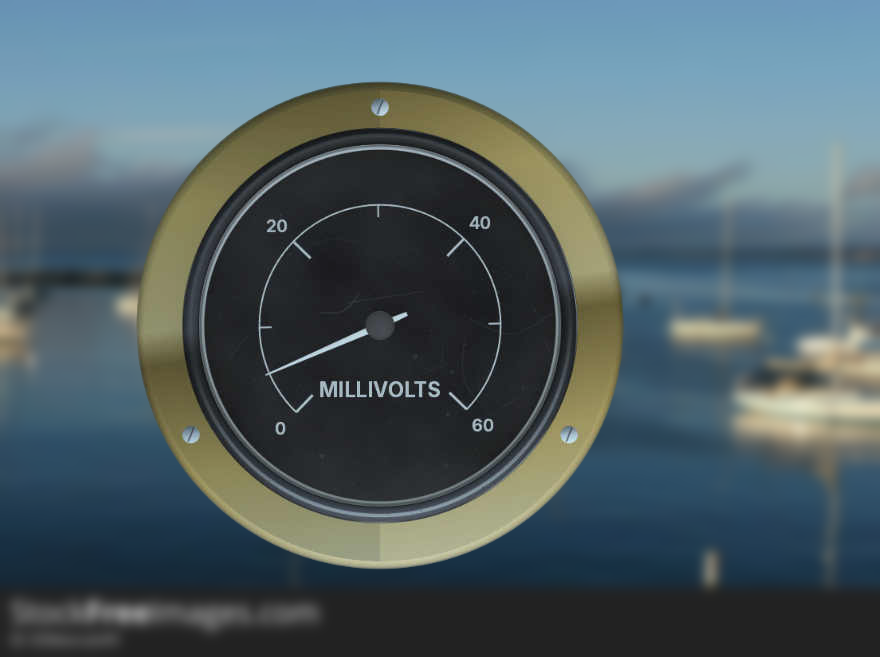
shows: 5 mV
